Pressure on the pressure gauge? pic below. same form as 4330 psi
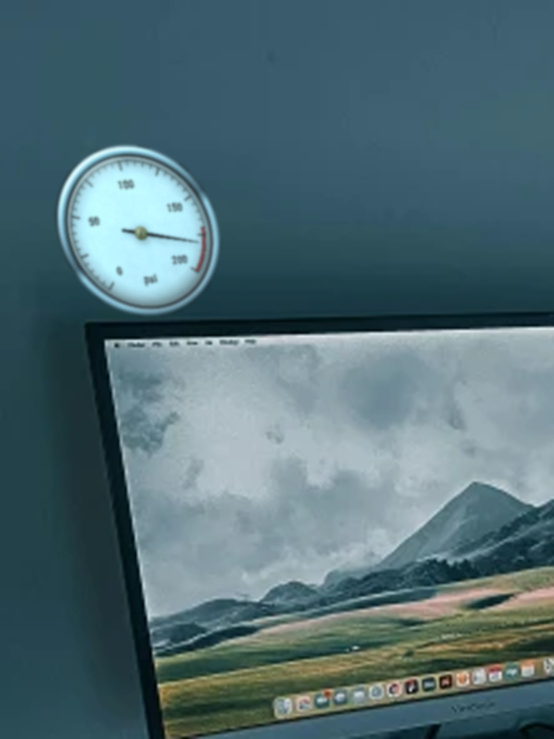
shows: 180 psi
